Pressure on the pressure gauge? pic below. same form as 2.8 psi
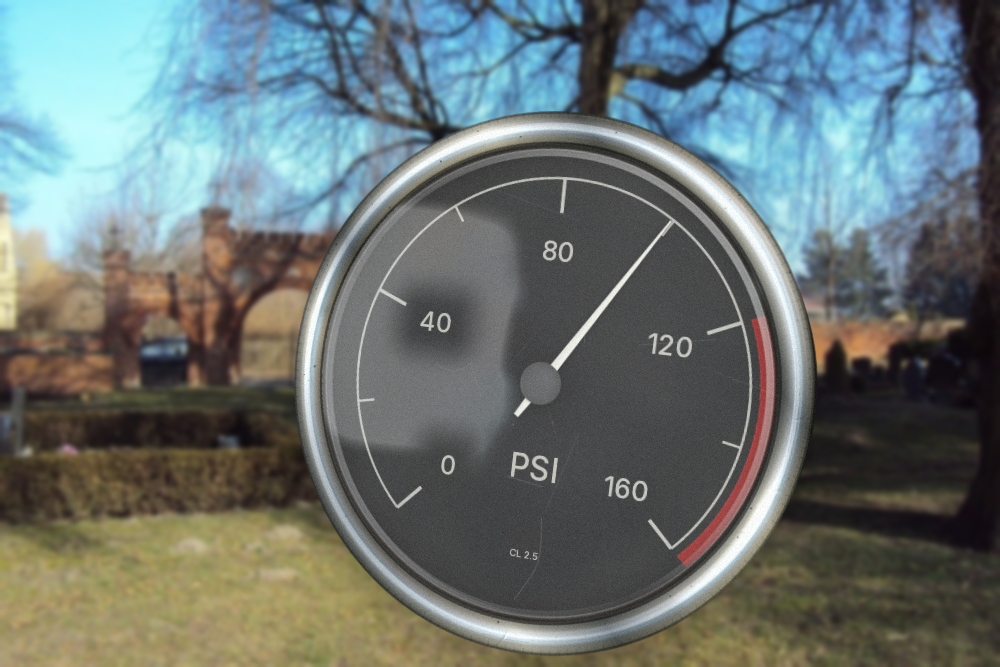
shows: 100 psi
